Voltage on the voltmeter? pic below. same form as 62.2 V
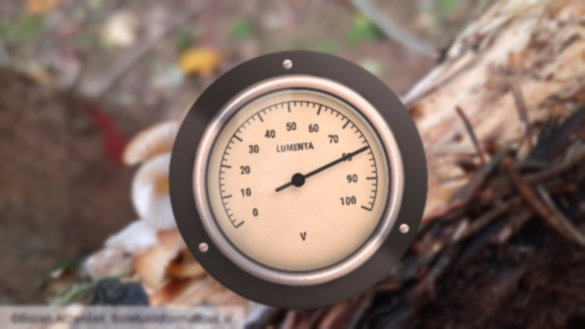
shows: 80 V
